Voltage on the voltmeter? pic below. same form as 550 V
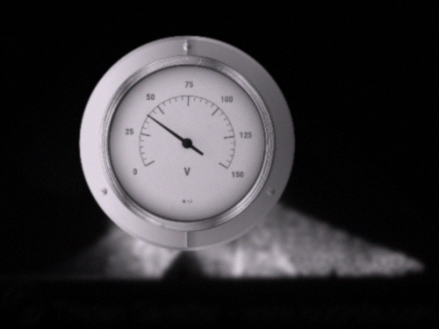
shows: 40 V
